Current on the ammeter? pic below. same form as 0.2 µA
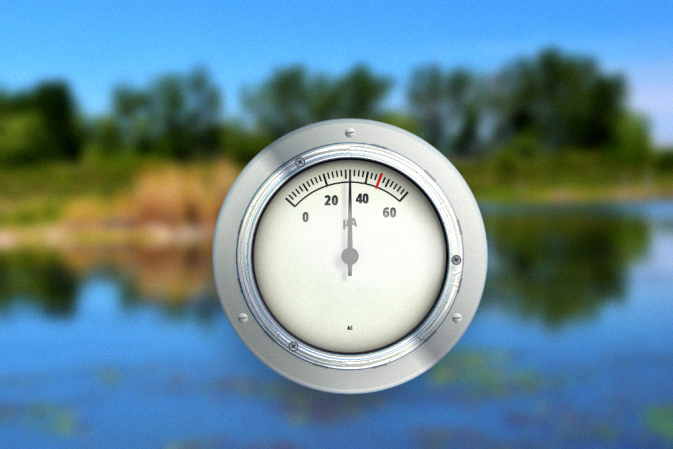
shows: 32 µA
